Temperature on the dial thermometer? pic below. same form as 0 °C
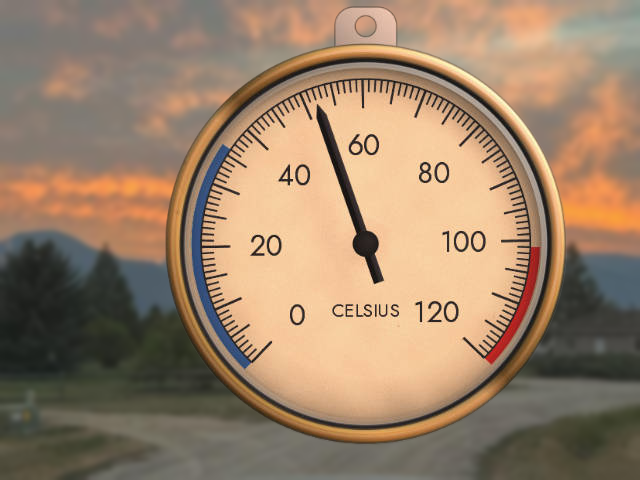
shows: 52 °C
